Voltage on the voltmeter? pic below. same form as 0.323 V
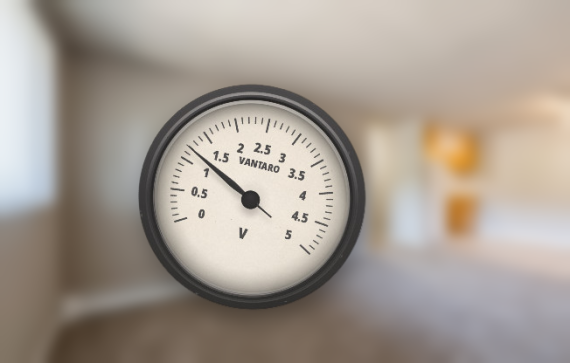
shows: 1.2 V
